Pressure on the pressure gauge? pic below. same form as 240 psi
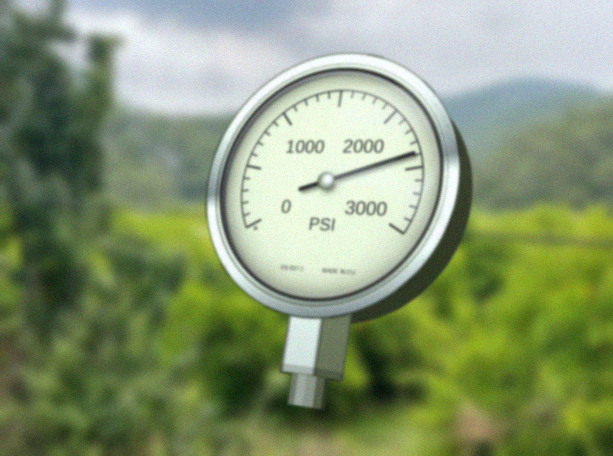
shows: 2400 psi
